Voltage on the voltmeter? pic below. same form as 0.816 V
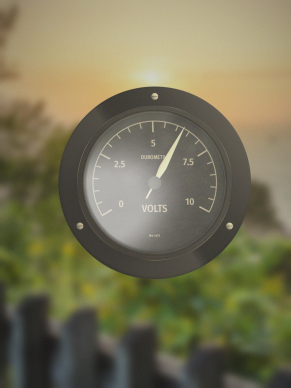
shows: 6.25 V
